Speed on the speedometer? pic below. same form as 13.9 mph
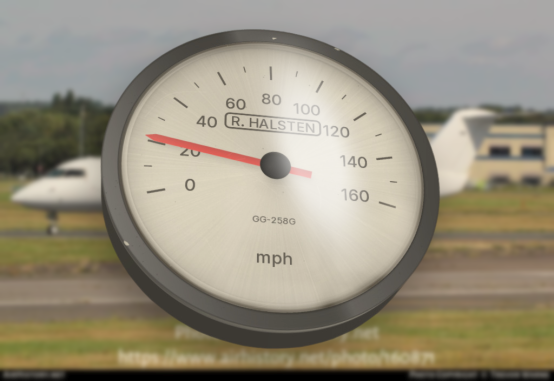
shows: 20 mph
